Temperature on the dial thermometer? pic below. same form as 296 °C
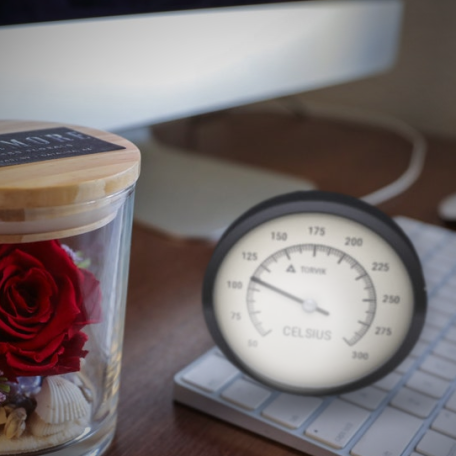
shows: 112.5 °C
